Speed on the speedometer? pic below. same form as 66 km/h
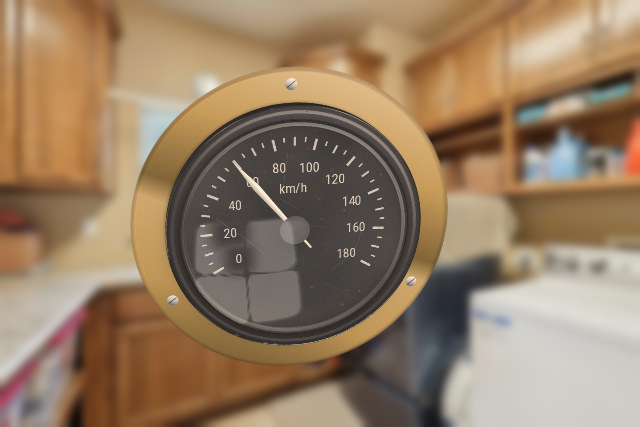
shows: 60 km/h
